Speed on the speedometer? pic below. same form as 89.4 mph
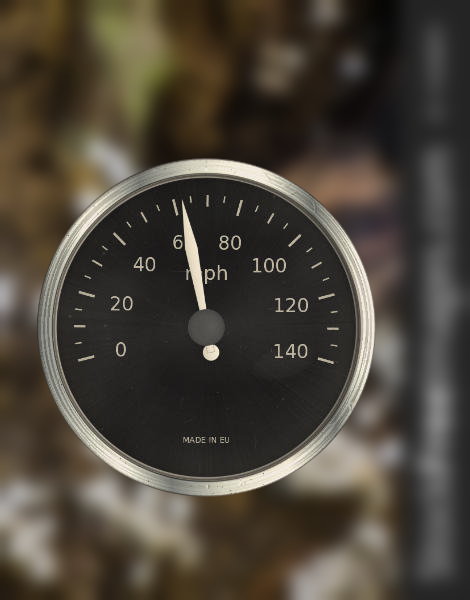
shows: 62.5 mph
